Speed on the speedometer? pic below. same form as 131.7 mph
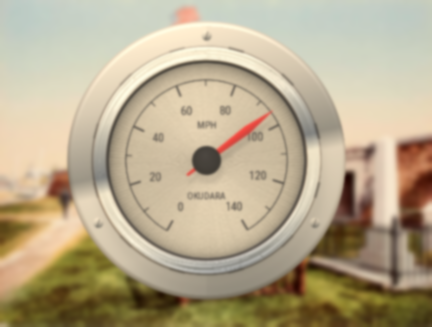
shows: 95 mph
